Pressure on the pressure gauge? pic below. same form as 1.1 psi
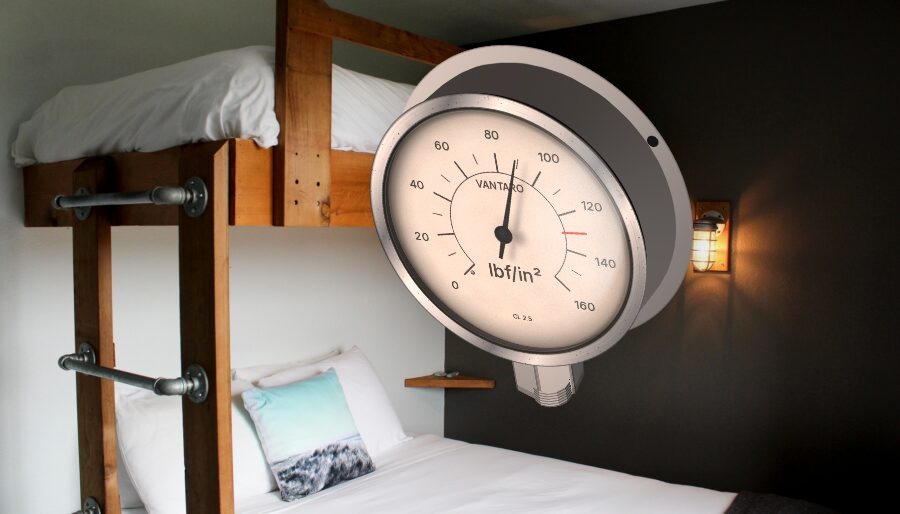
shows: 90 psi
